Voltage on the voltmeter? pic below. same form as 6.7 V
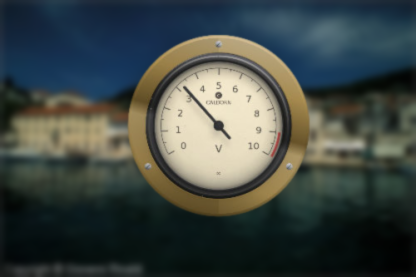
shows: 3.25 V
